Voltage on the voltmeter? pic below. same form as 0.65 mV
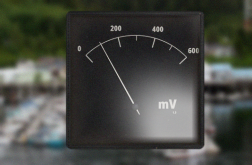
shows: 100 mV
